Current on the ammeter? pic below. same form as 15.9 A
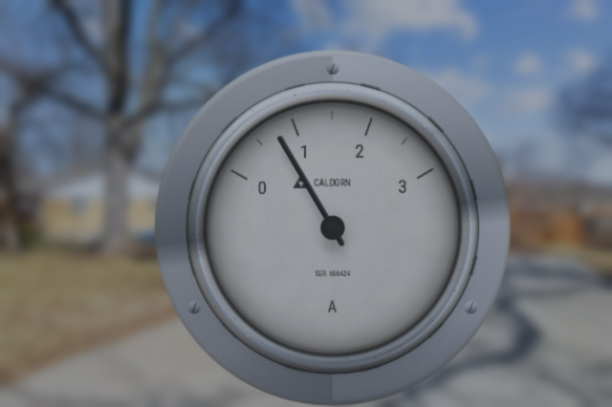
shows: 0.75 A
